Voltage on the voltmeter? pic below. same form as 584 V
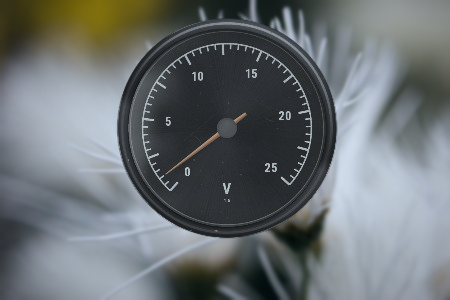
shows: 1 V
